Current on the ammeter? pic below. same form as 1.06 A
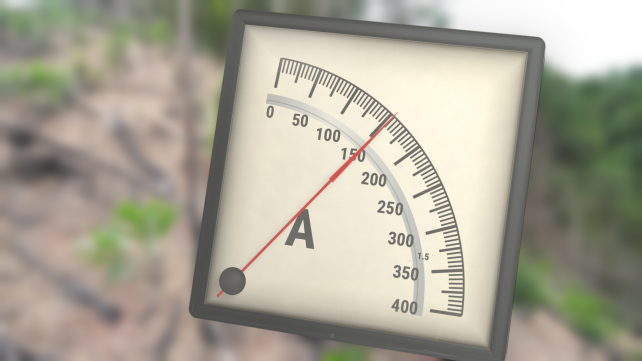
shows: 155 A
